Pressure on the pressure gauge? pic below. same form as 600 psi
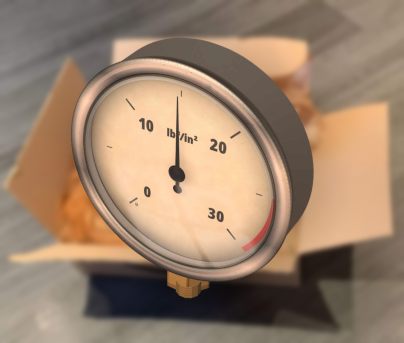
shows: 15 psi
